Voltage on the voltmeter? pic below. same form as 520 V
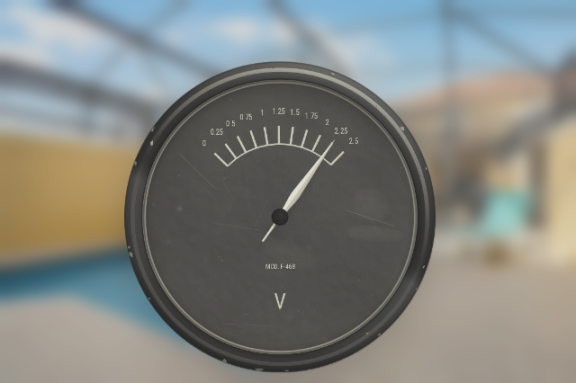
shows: 2.25 V
